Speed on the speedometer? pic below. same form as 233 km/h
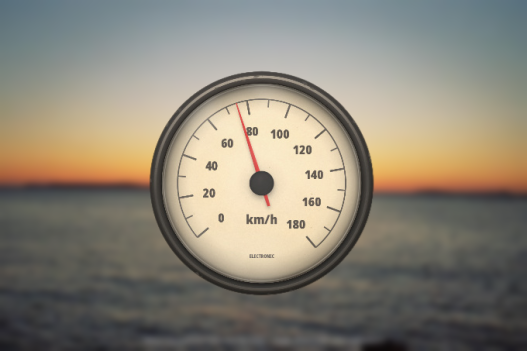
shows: 75 km/h
